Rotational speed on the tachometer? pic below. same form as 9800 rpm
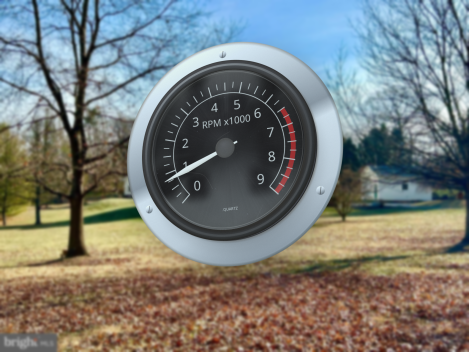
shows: 750 rpm
